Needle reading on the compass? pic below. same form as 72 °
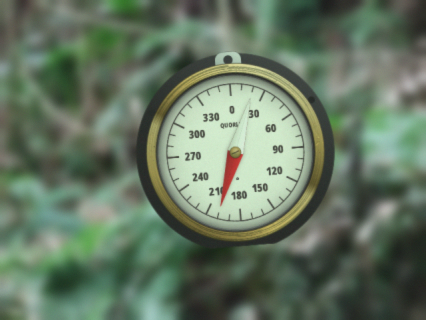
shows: 200 °
